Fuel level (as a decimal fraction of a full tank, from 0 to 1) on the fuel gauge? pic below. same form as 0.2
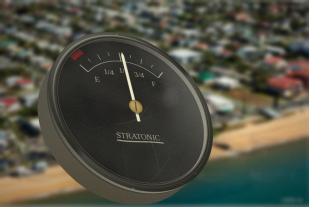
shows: 0.5
